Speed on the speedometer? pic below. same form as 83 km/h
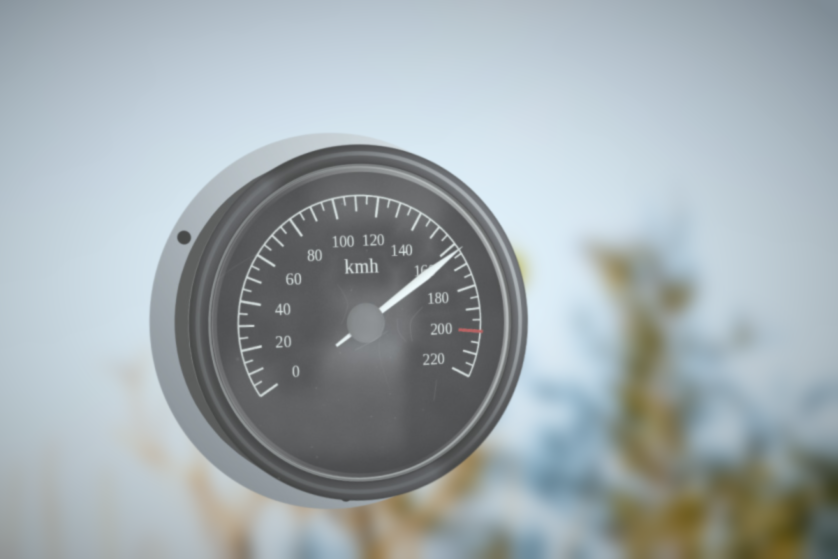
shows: 162.5 km/h
